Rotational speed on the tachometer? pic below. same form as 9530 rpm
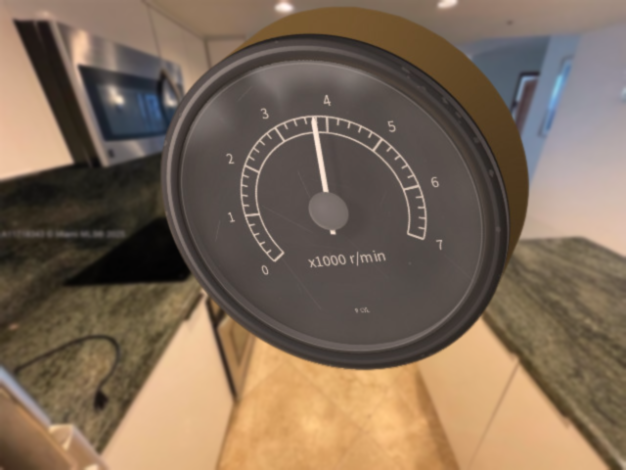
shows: 3800 rpm
